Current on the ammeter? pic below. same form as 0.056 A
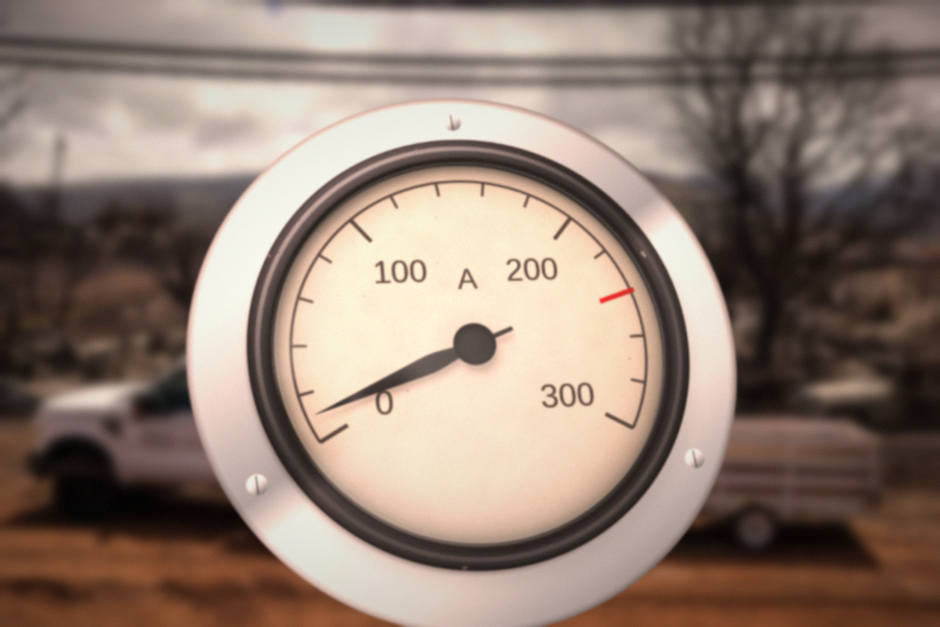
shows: 10 A
